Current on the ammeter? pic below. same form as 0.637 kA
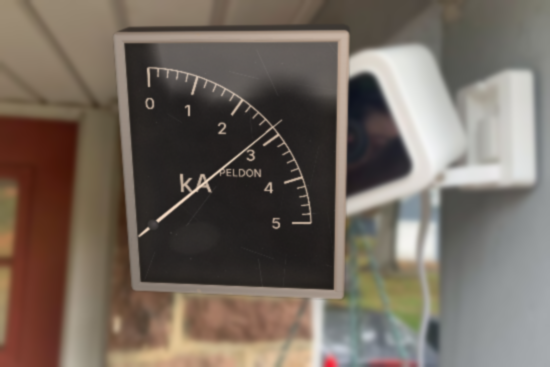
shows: 2.8 kA
